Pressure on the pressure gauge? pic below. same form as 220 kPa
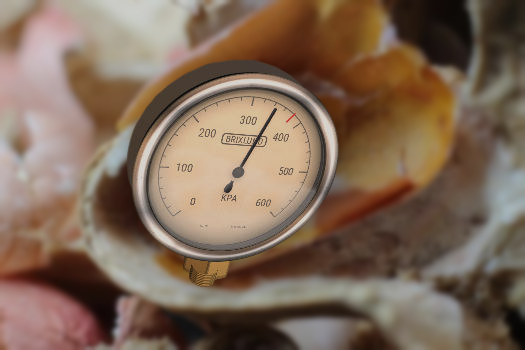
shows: 340 kPa
